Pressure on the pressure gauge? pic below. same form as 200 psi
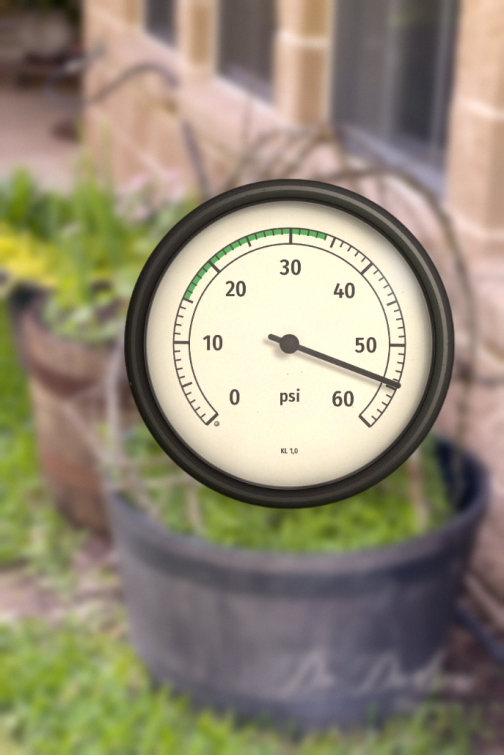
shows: 54.5 psi
